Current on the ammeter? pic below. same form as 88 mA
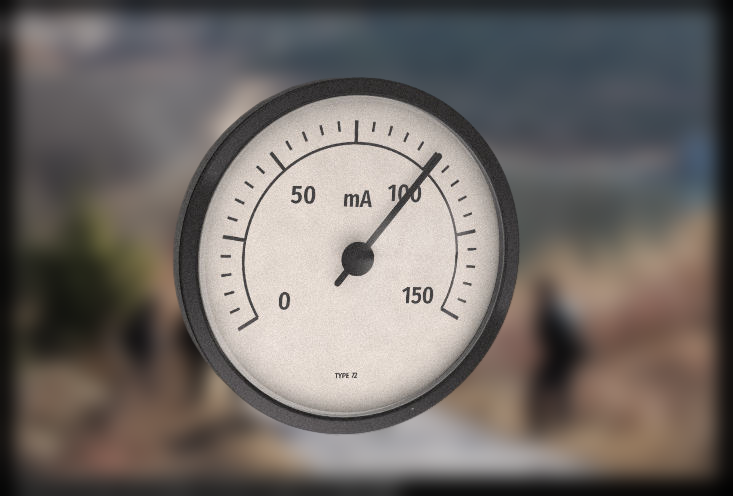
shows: 100 mA
